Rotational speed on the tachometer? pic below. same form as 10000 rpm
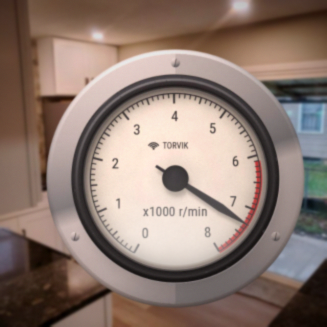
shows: 7300 rpm
